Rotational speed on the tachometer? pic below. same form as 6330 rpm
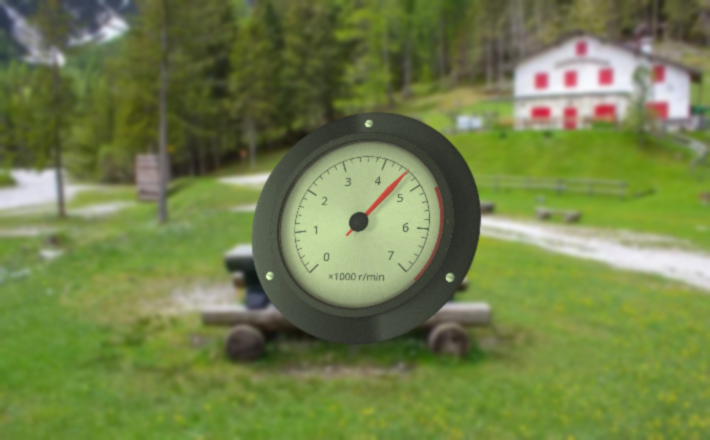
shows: 4600 rpm
